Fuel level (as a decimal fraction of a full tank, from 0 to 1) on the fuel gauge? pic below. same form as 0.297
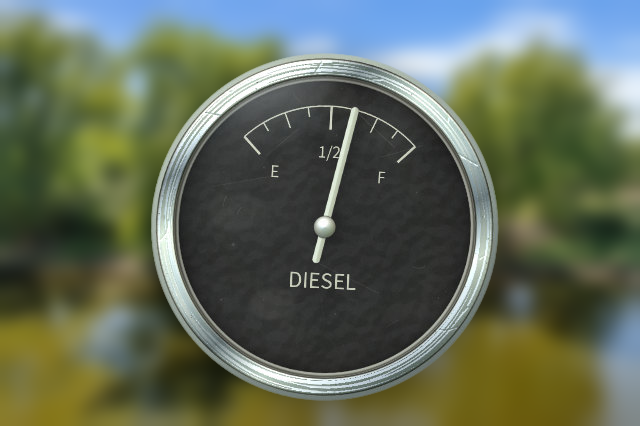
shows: 0.625
